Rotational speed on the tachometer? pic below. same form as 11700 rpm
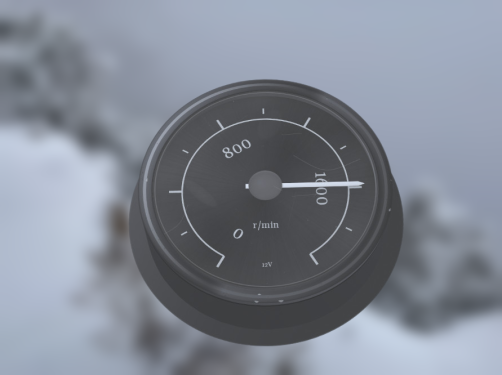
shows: 1600 rpm
